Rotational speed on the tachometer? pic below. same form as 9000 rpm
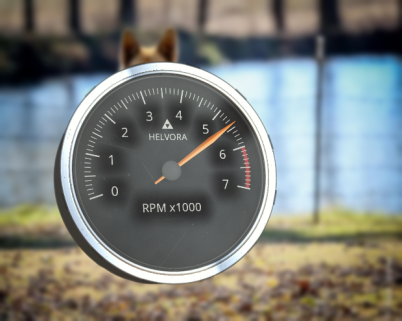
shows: 5400 rpm
